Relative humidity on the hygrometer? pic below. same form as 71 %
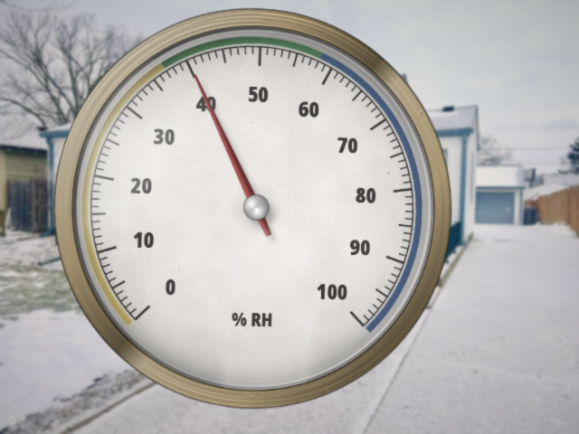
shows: 40 %
